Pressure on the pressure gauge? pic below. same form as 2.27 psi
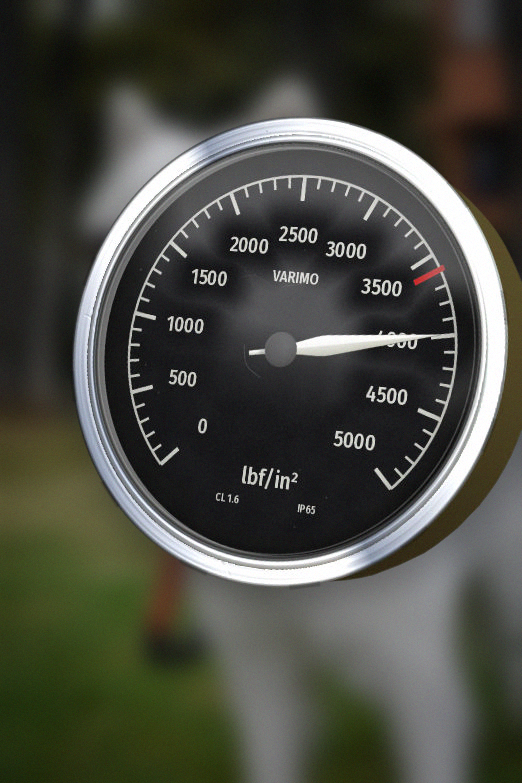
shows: 4000 psi
